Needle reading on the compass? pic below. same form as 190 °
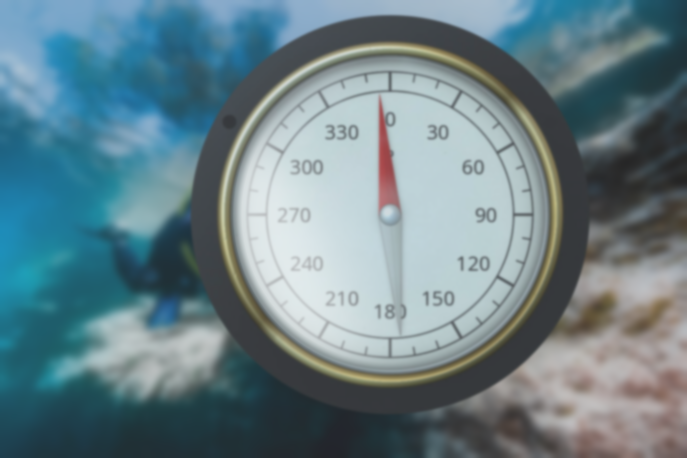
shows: 355 °
